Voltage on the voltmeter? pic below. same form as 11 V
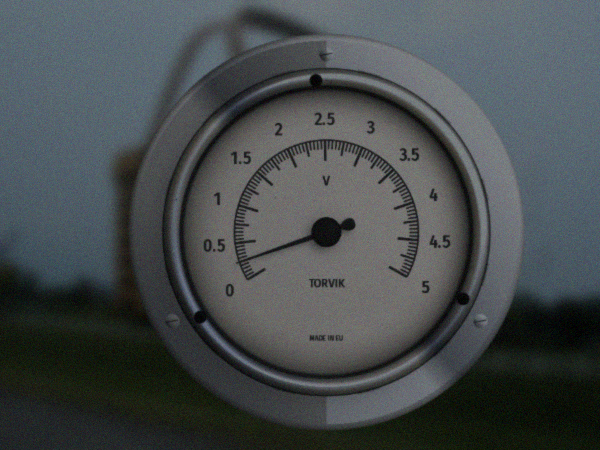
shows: 0.25 V
